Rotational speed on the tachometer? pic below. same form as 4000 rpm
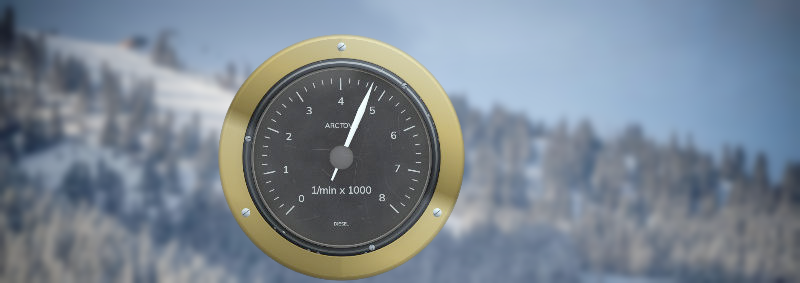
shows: 4700 rpm
